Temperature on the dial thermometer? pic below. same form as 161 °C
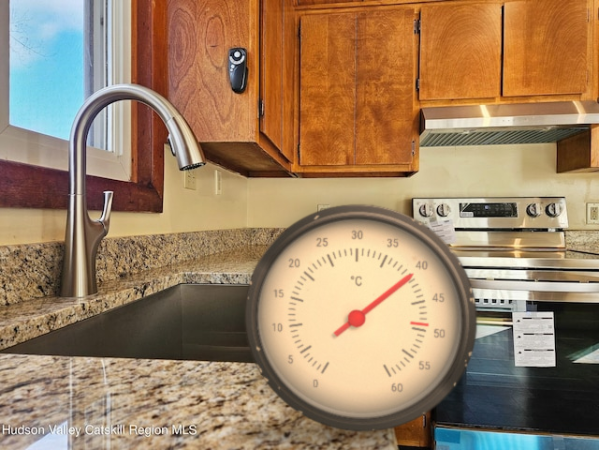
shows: 40 °C
